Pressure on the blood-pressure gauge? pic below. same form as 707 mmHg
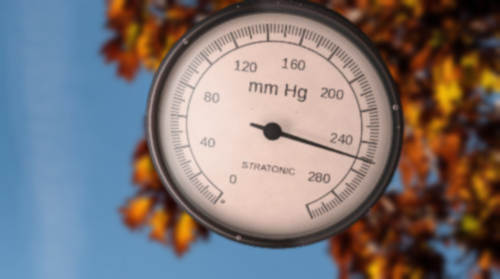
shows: 250 mmHg
